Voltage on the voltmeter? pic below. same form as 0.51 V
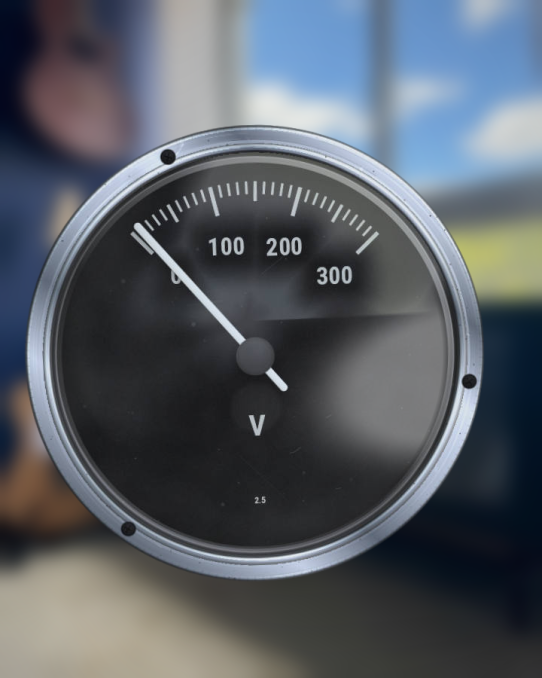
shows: 10 V
